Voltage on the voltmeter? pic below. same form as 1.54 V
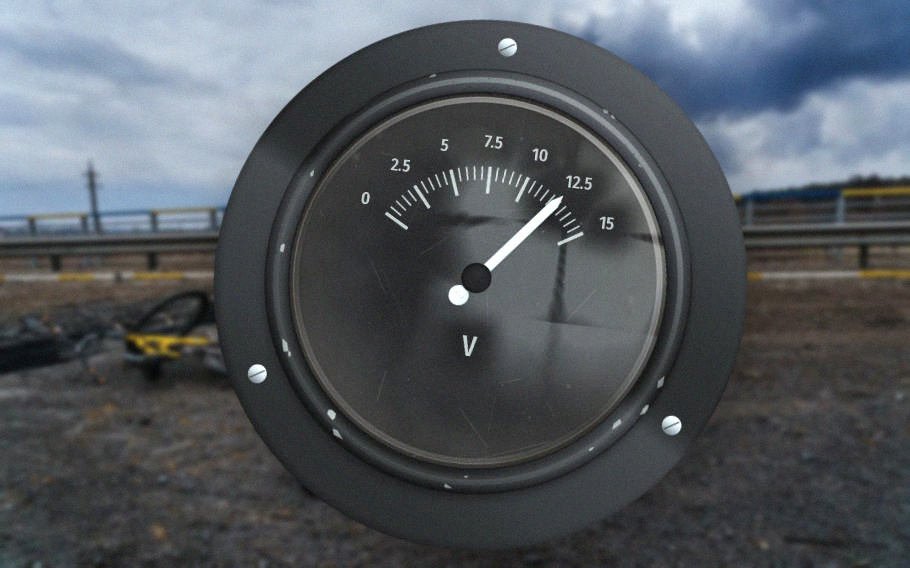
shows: 12.5 V
